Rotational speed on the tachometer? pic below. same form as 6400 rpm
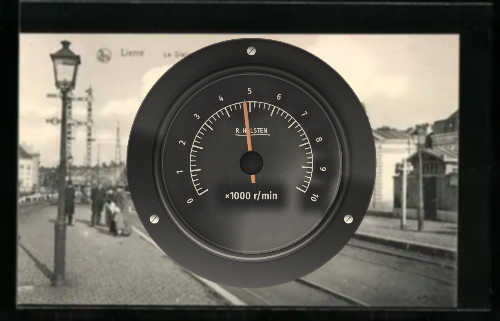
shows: 4800 rpm
